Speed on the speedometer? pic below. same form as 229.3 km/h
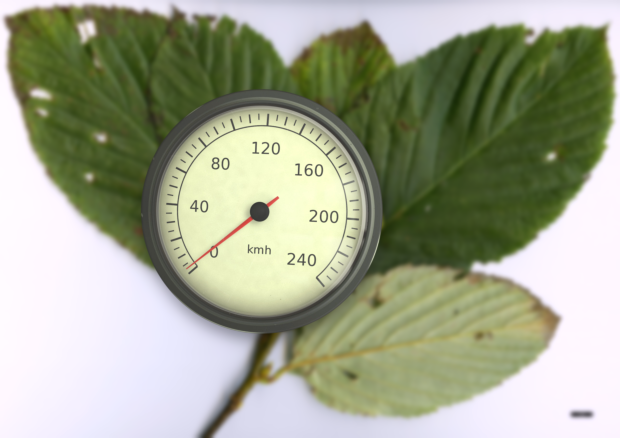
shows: 2.5 km/h
